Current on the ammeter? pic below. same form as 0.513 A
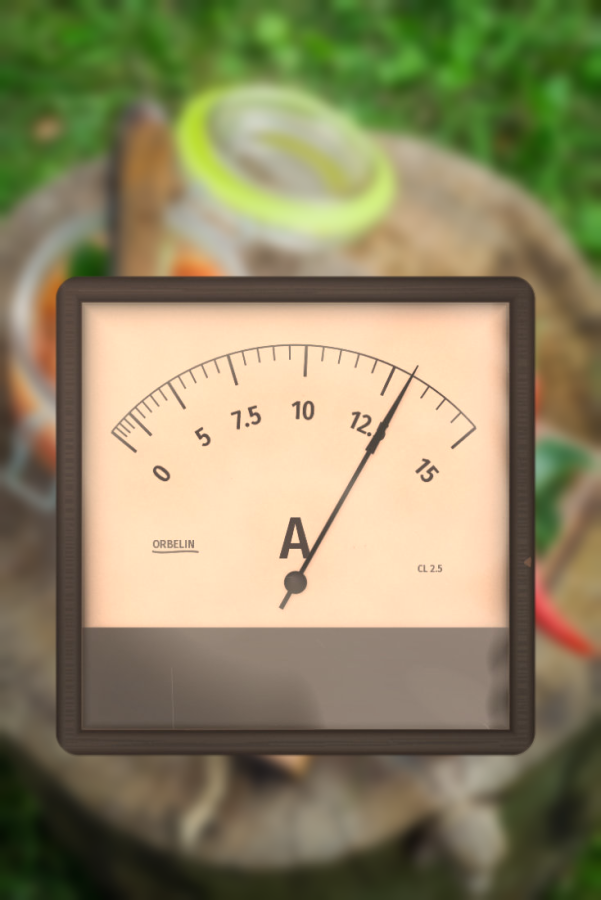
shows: 13 A
